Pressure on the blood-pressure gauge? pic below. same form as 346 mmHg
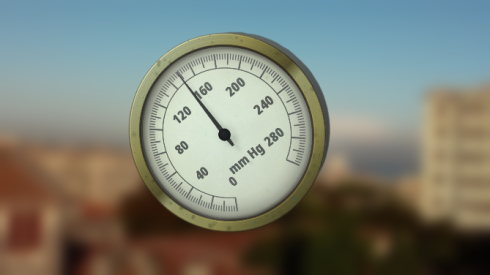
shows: 150 mmHg
